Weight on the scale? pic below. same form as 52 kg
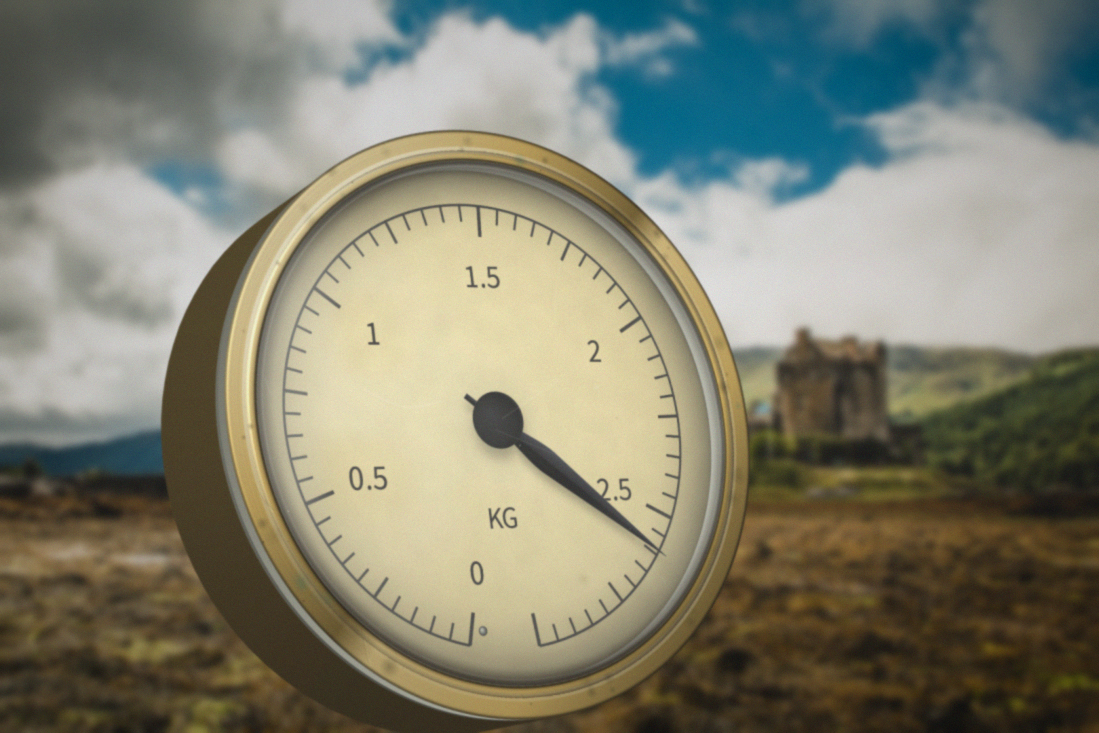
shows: 2.6 kg
